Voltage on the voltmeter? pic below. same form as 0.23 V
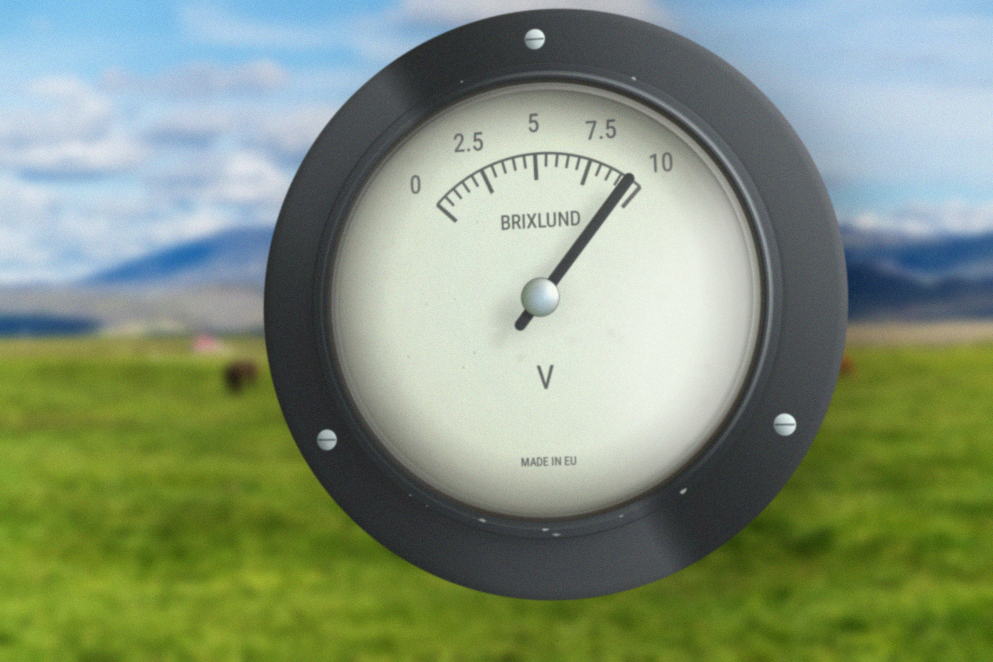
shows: 9.5 V
